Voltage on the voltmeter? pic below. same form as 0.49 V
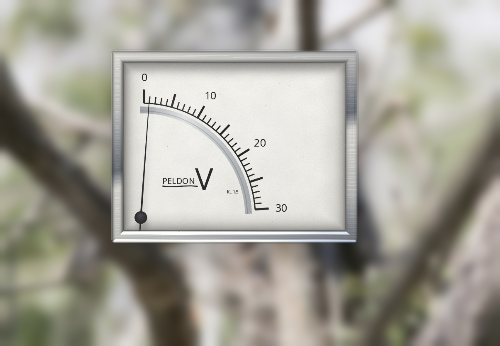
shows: 1 V
